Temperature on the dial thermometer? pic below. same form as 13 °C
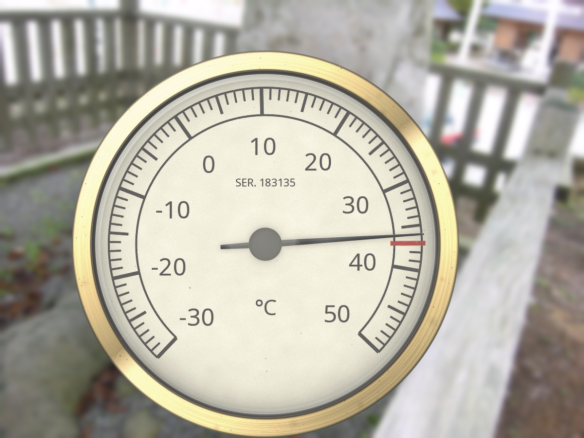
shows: 36 °C
